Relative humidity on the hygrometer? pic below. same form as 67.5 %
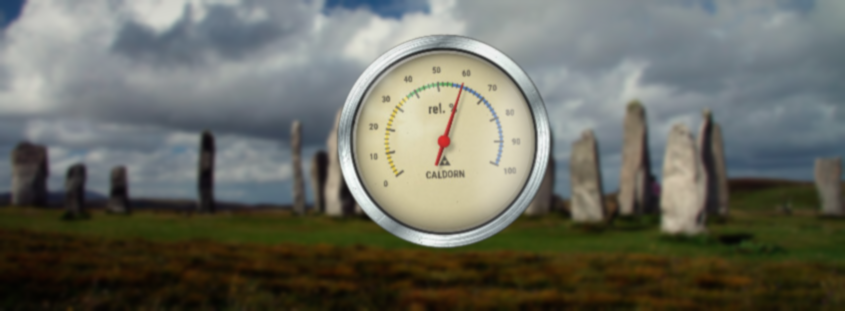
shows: 60 %
